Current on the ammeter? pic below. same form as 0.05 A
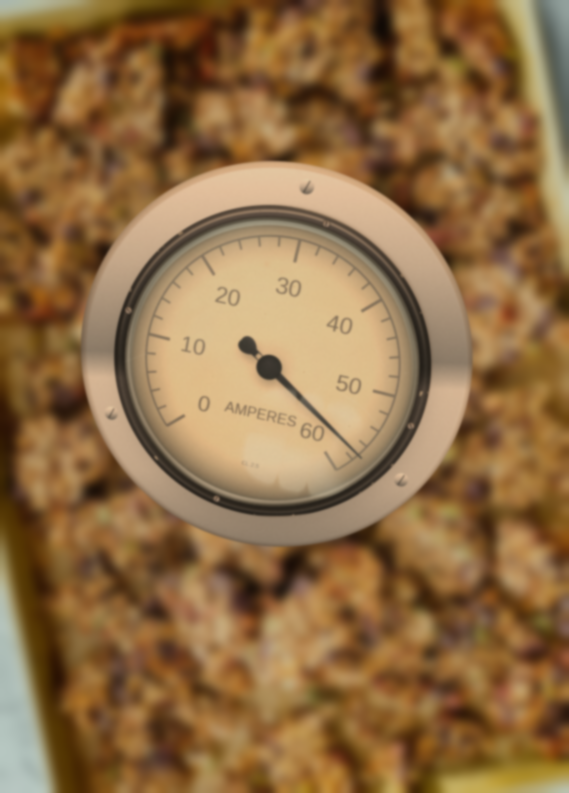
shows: 57 A
